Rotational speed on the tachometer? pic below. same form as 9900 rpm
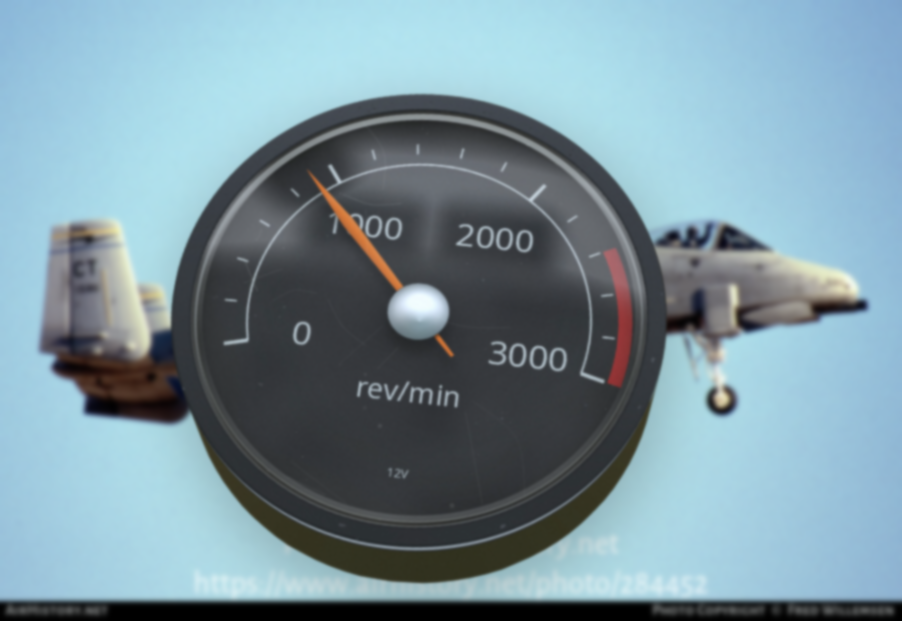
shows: 900 rpm
